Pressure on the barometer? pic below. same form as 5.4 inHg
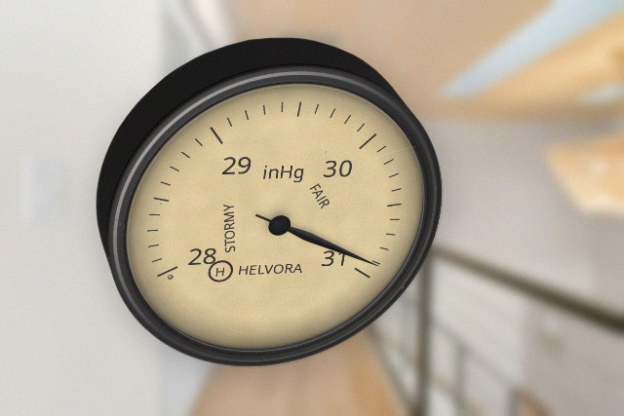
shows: 30.9 inHg
